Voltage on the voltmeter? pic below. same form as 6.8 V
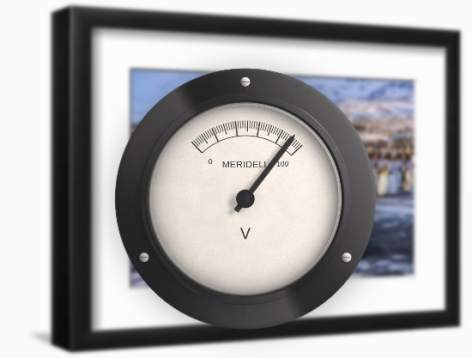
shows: 90 V
